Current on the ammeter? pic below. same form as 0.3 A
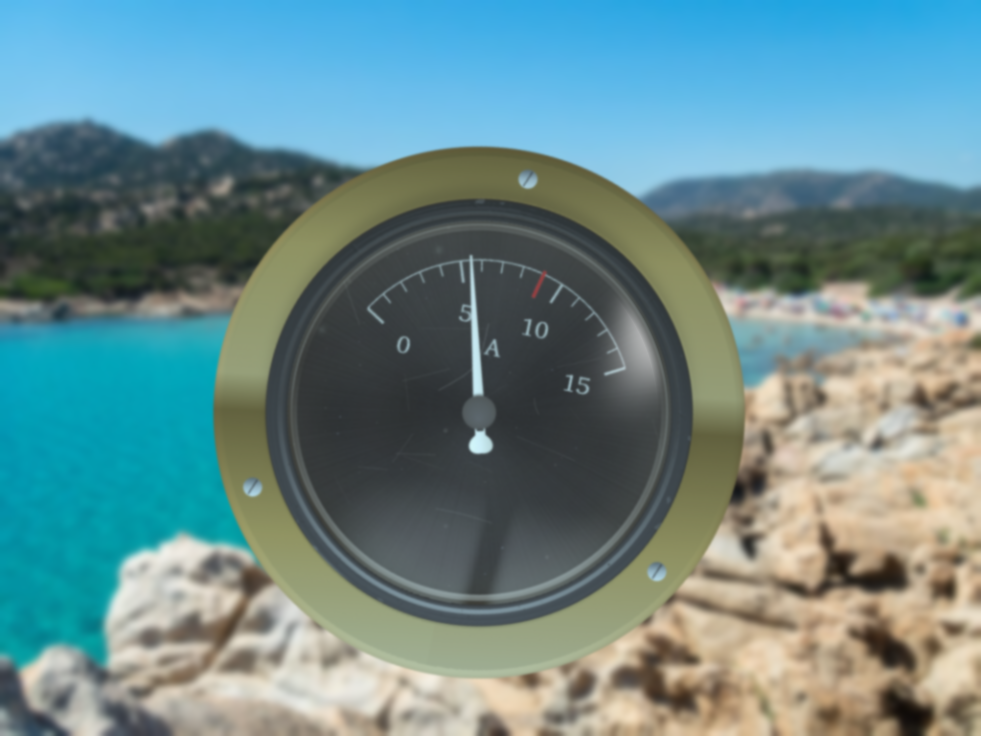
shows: 5.5 A
